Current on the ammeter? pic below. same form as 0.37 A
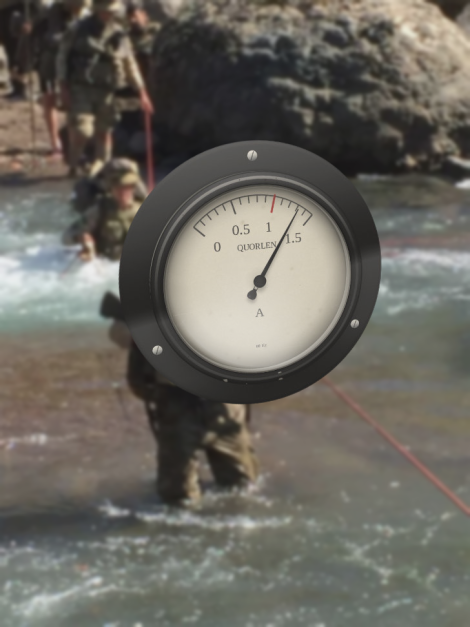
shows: 1.3 A
